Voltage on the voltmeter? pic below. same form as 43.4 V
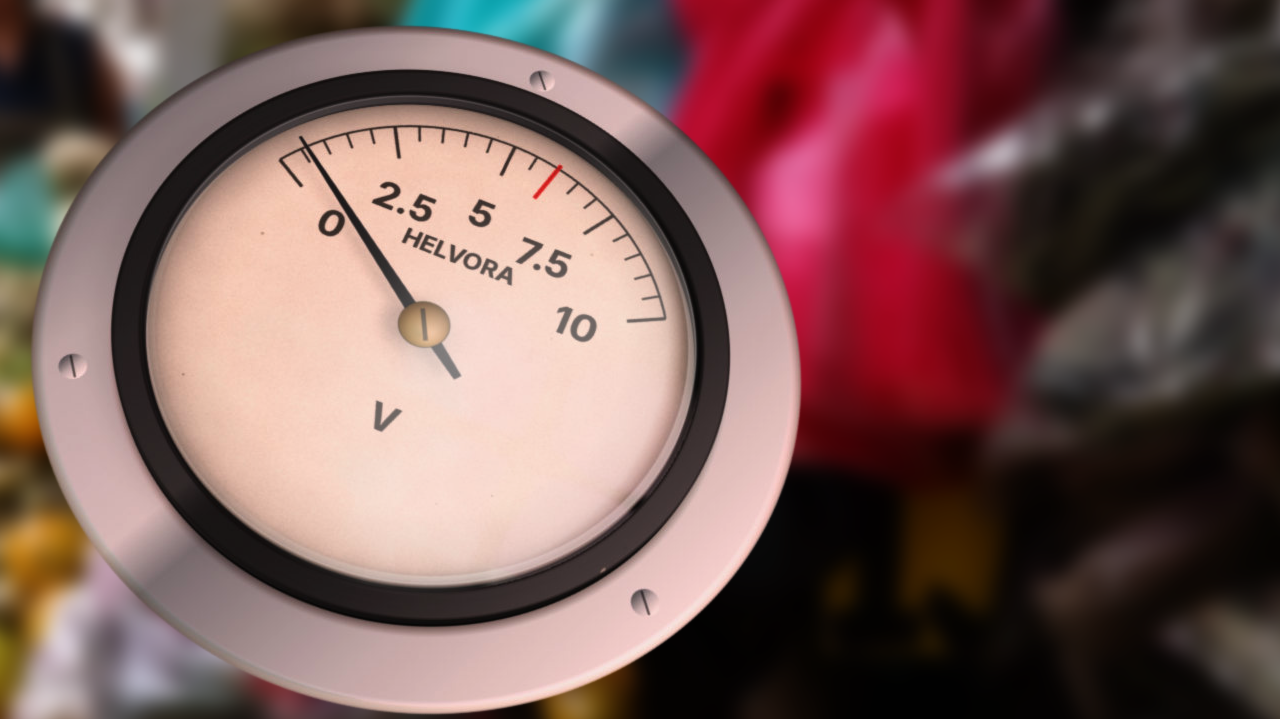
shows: 0.5 V
